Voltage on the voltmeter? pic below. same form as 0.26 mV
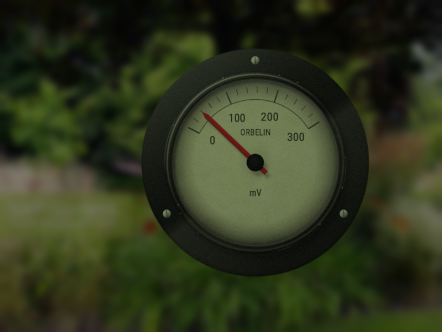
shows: 40 mV
